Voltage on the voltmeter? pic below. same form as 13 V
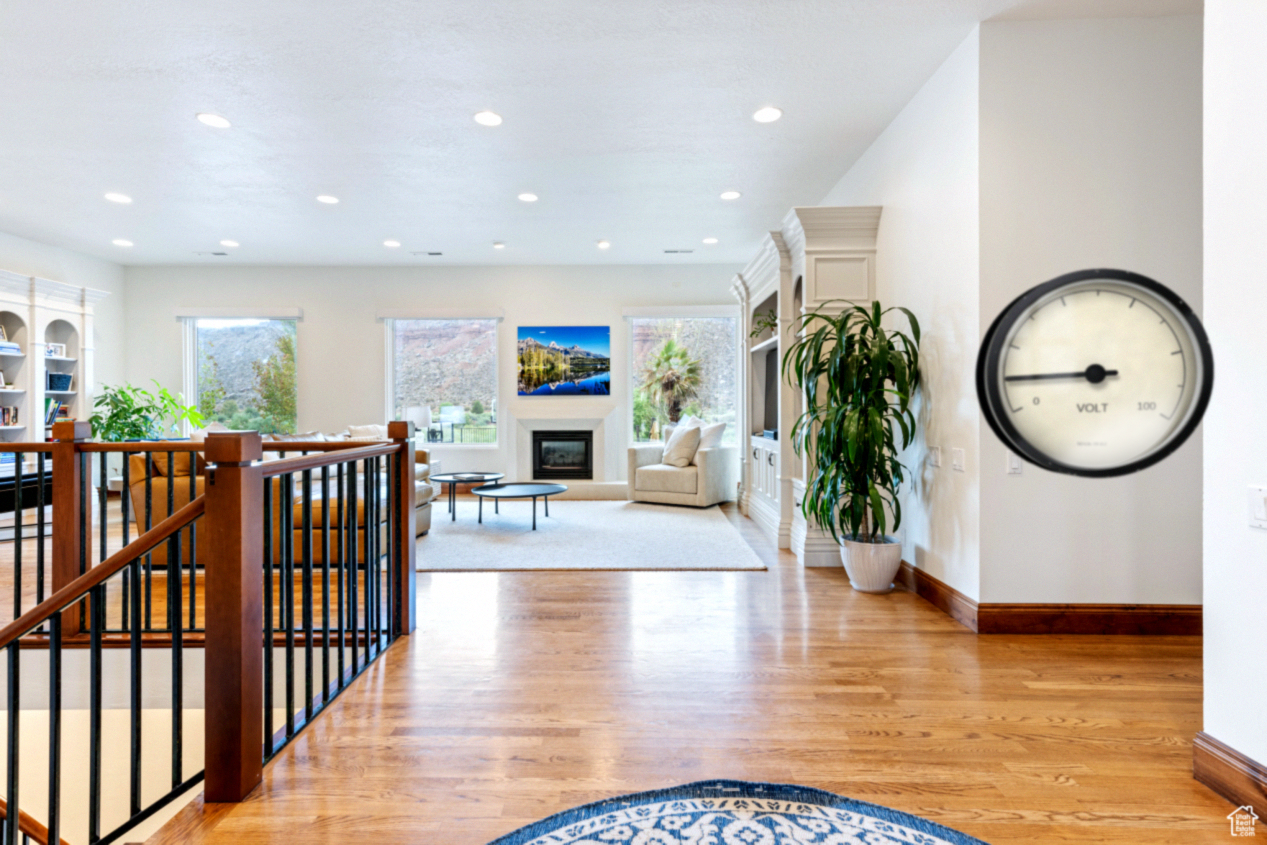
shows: 10 V
